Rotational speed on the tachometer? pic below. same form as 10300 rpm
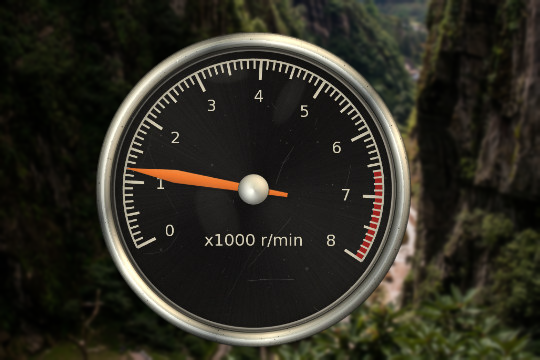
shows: 1200 rpm
